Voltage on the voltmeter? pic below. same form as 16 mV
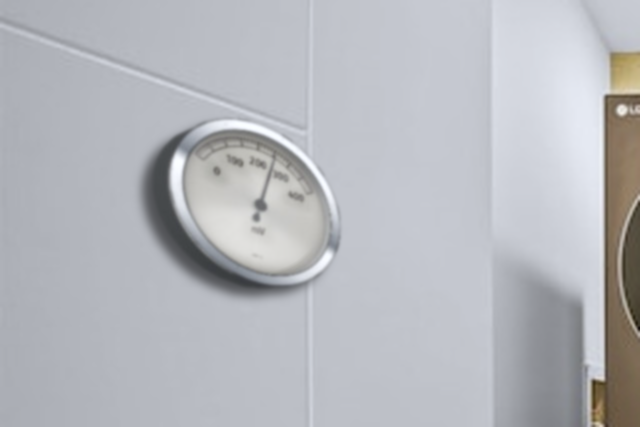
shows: 250 mV
